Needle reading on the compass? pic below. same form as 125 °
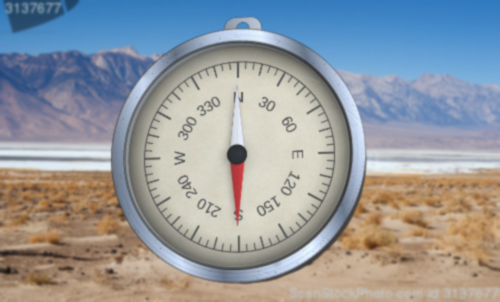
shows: 180 °
